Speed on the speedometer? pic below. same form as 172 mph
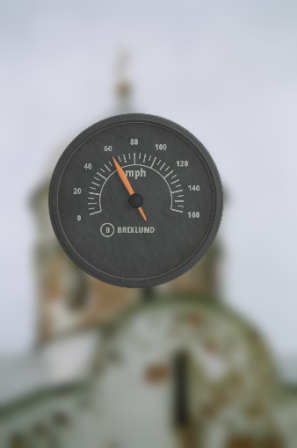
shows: 60 mph
